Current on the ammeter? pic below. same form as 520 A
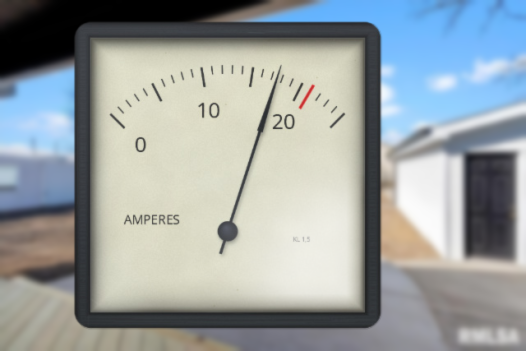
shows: 17.5 A
